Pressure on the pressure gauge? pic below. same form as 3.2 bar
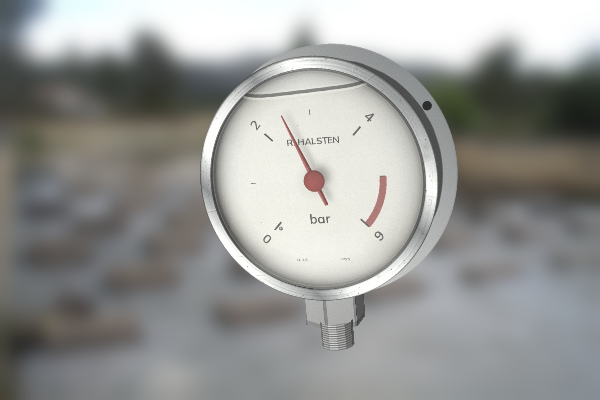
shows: 2.5 bar
